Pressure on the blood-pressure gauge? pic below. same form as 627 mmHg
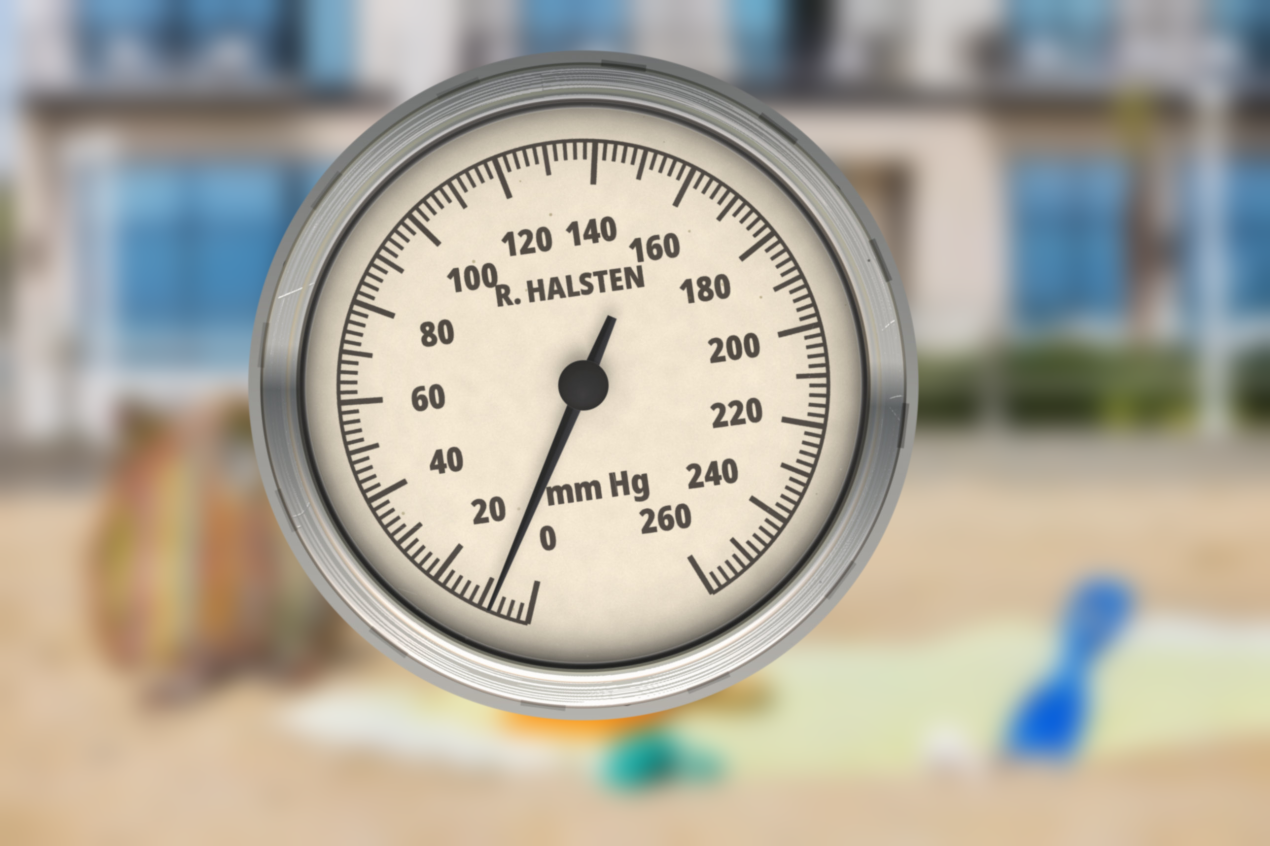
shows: 8 mmHg
